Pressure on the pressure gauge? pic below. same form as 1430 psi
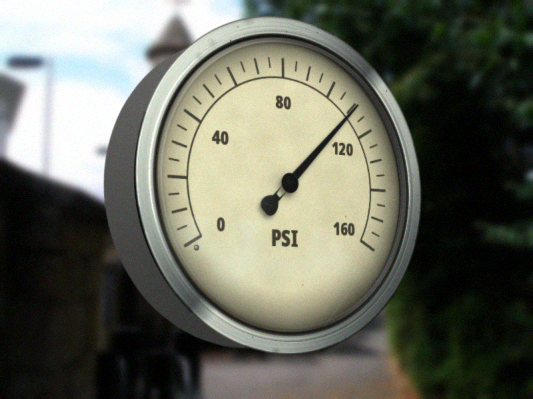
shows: 110 psi
